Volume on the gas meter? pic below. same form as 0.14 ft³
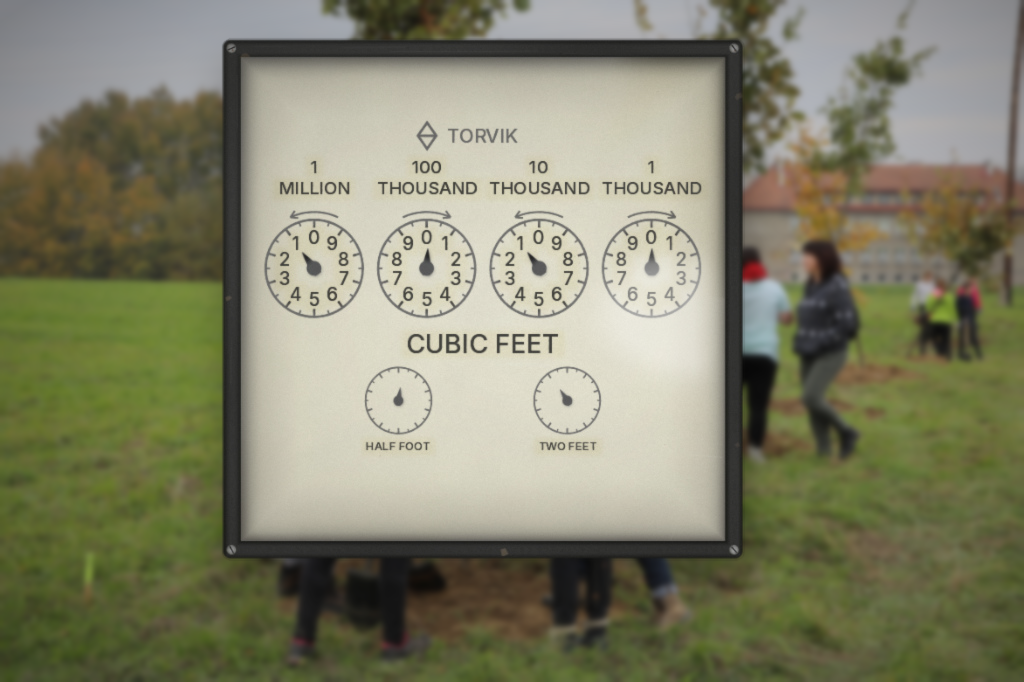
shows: 101000 ft³
